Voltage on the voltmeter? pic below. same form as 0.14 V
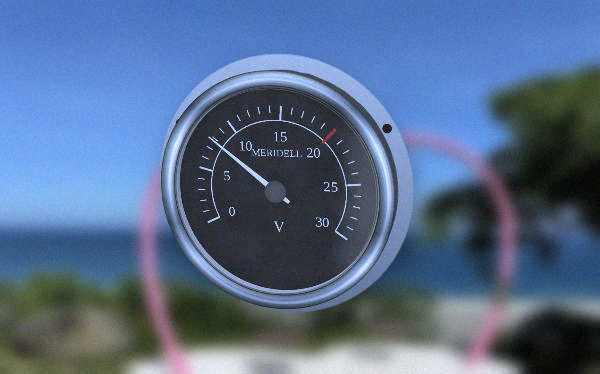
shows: 8 V
